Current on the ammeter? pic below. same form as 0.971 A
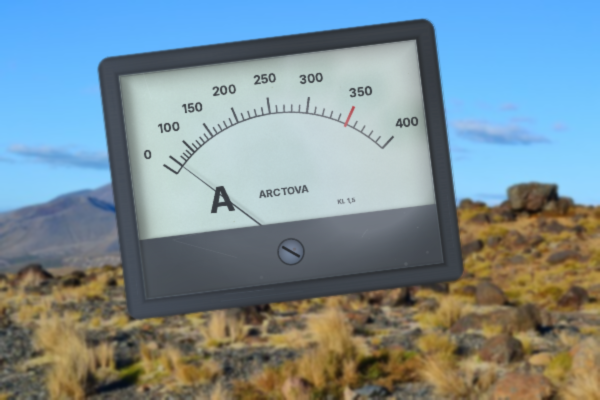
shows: 50 A
